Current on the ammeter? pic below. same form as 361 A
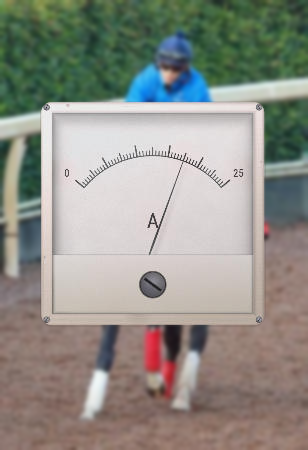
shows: 17.5 A
